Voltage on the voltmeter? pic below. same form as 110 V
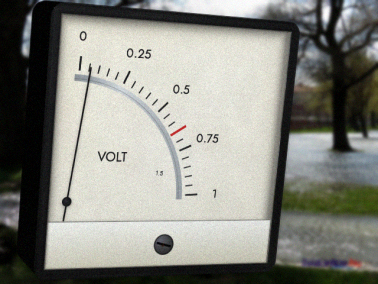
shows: 0.05 V
